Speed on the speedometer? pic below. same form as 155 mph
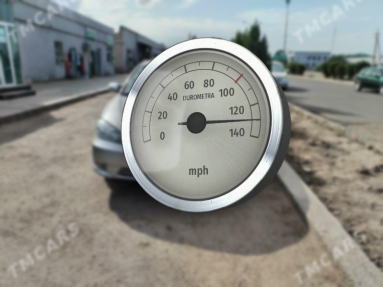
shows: 130 mph
